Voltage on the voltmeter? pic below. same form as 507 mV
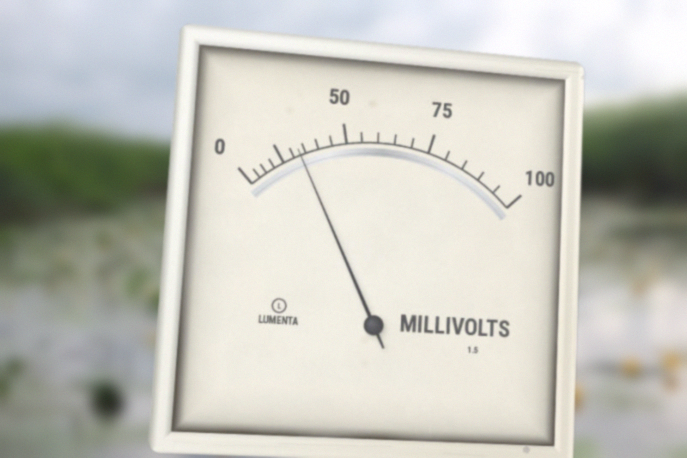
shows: 32.5 mV
